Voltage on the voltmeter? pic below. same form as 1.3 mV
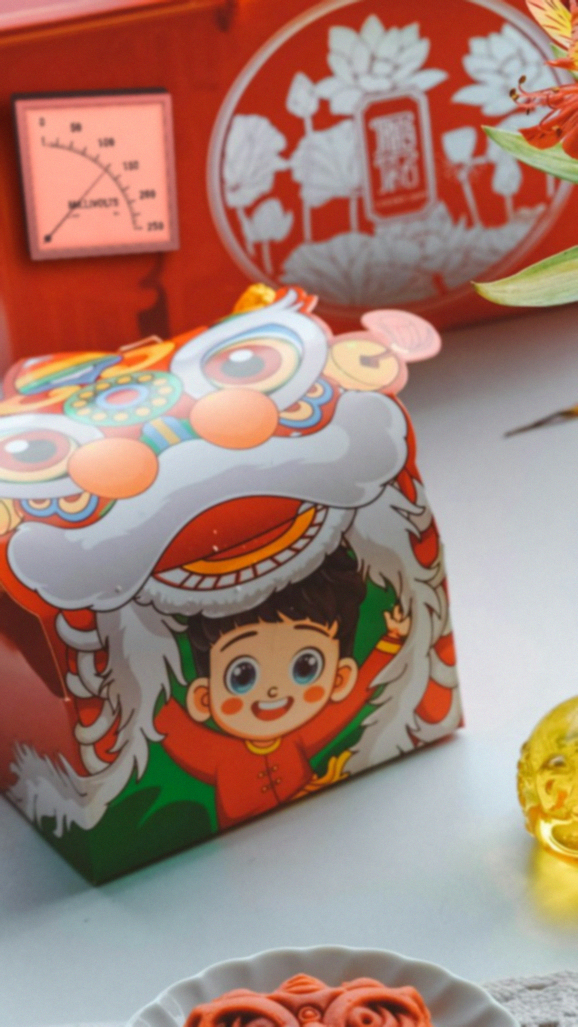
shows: 125 mV
